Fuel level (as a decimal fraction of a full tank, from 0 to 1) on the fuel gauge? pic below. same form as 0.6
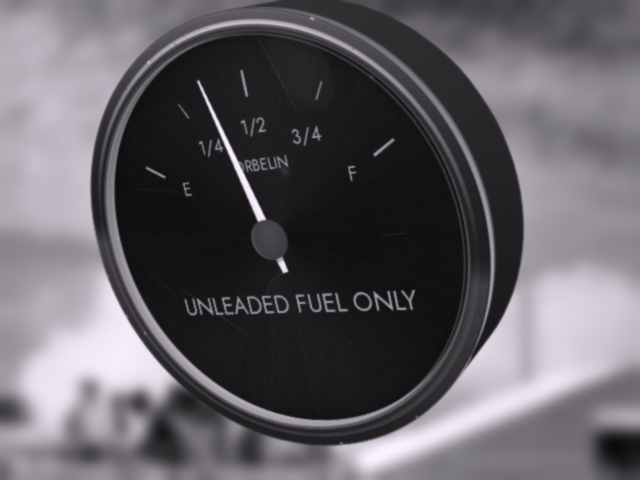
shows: 0.375
